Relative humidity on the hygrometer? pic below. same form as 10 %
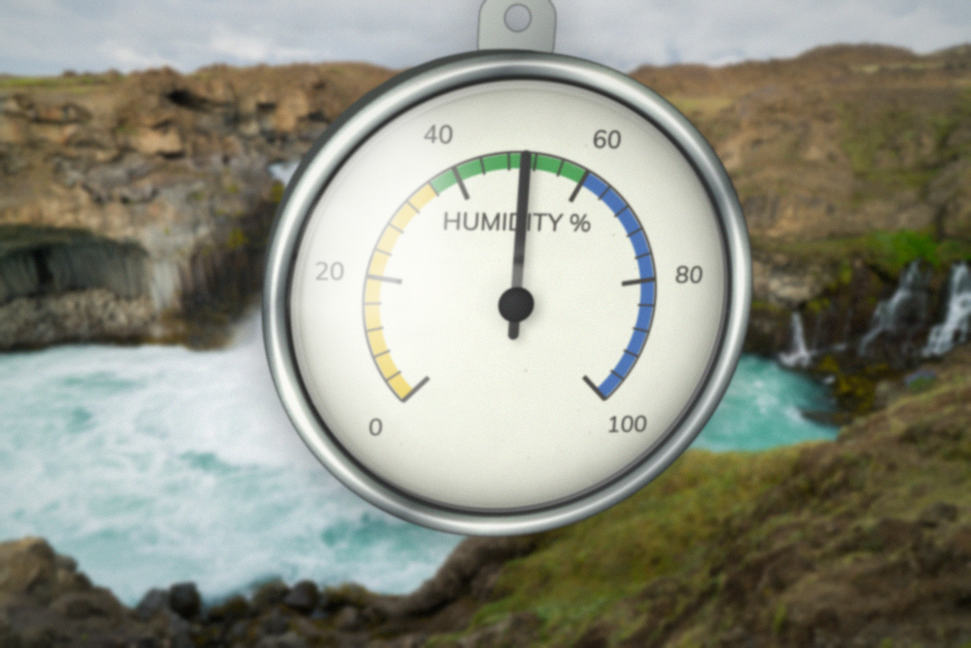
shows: 50 %
